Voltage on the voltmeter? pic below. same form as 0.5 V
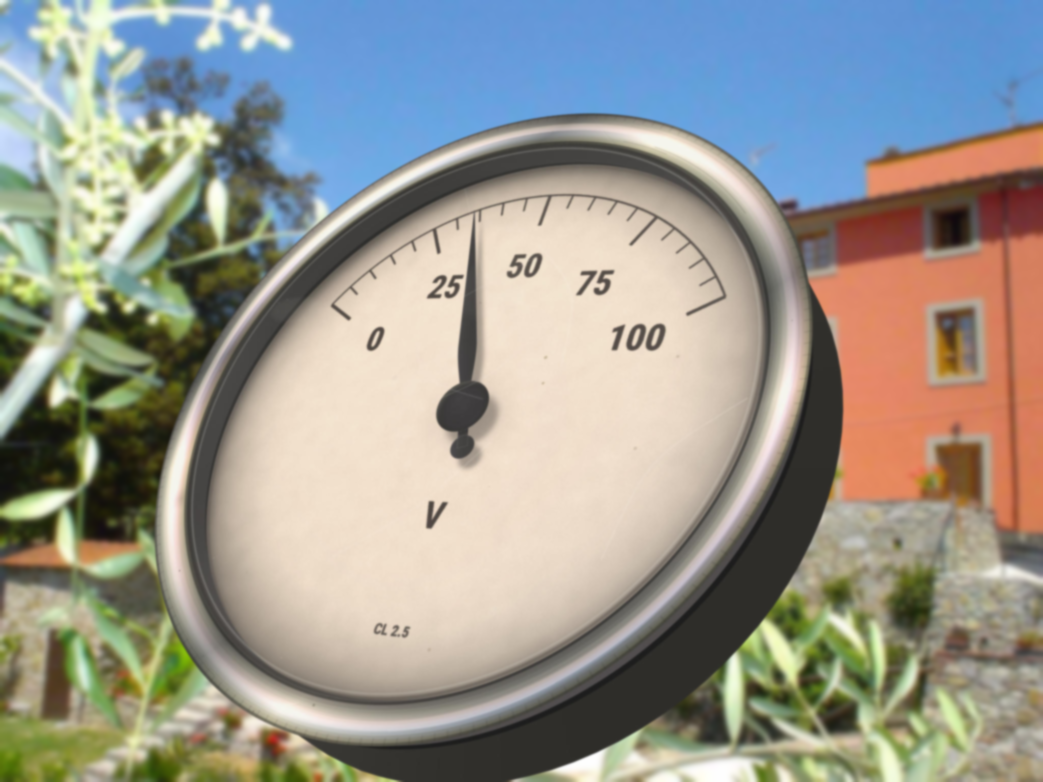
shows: 35 V
